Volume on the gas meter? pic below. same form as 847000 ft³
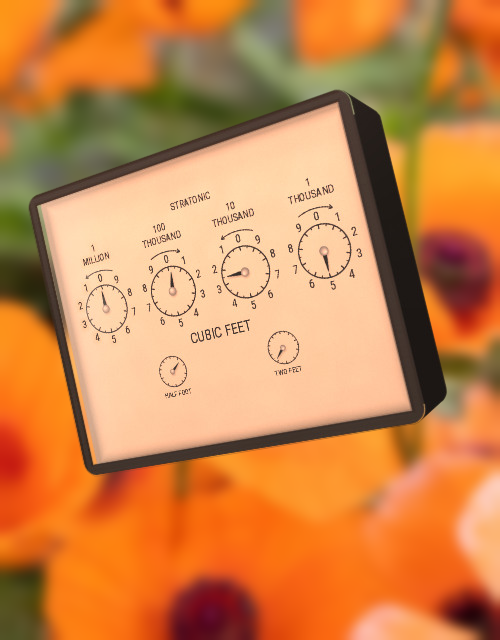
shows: 2500 ft³
